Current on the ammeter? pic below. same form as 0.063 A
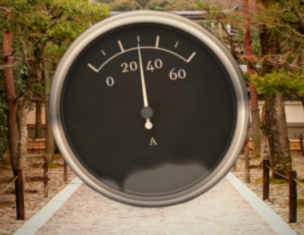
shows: 30 A
